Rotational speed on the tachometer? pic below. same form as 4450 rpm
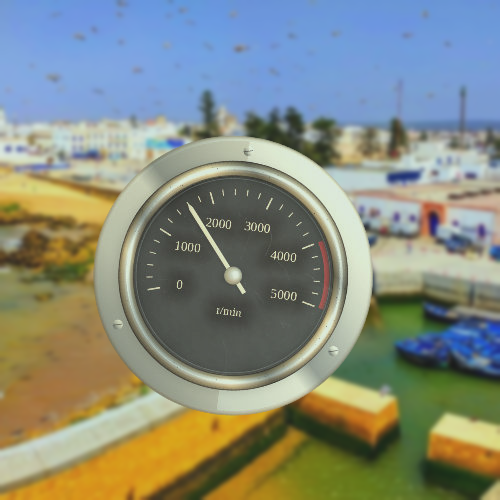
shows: 1600 rpm
